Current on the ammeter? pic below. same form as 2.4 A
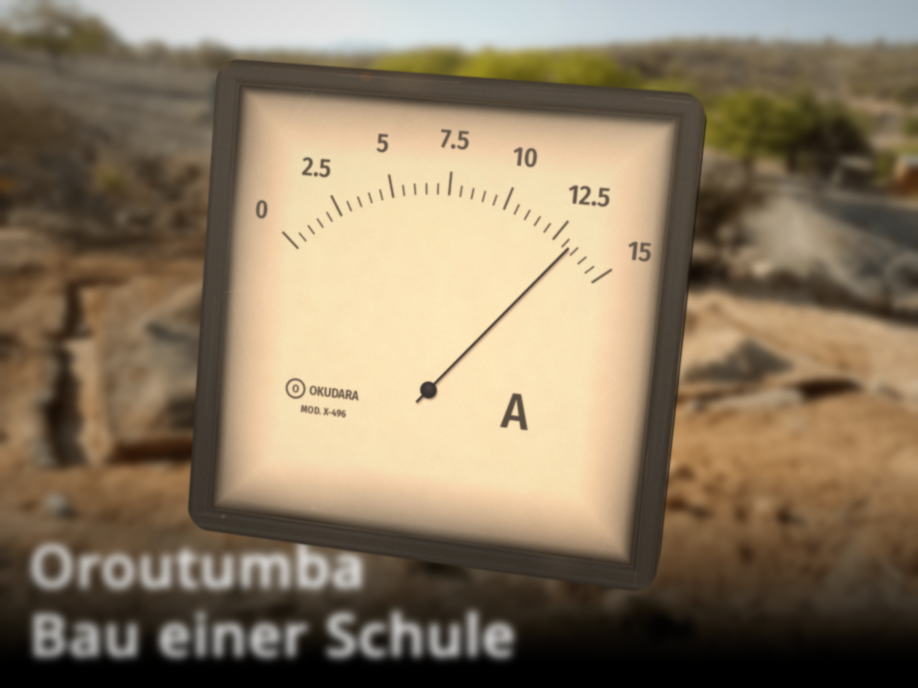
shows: 13.25 A
